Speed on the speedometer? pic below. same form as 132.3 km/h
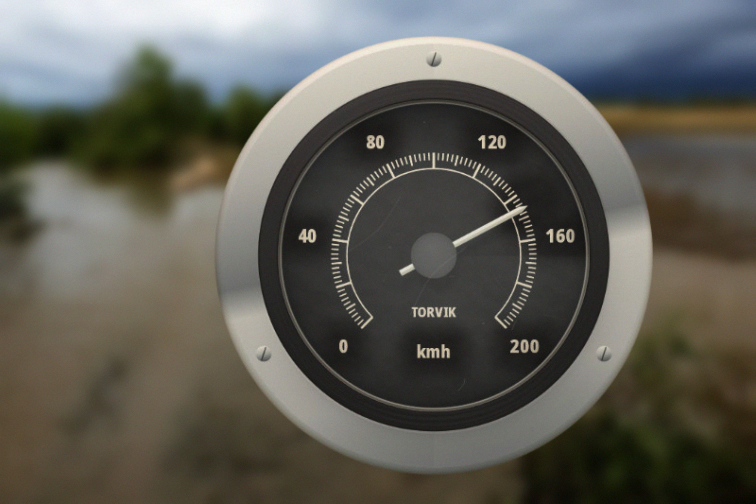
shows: 146 km/h
